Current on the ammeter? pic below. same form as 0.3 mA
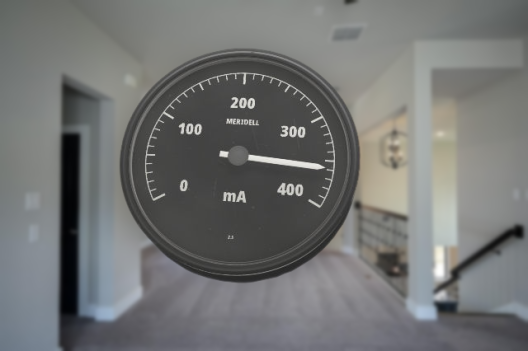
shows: 360 mA
